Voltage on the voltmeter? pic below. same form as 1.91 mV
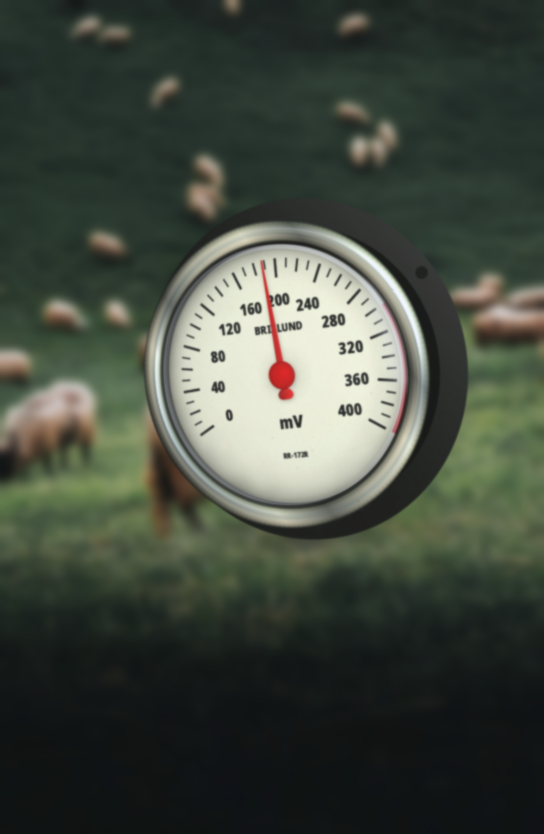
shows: 190 mV
